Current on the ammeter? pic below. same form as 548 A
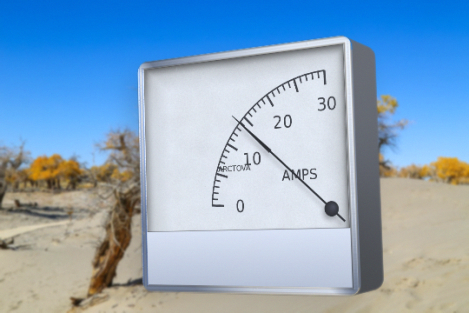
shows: 14 A
